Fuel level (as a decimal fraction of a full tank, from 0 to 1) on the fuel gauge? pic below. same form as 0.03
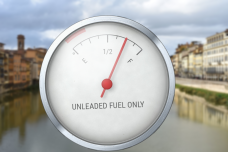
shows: 0.75
